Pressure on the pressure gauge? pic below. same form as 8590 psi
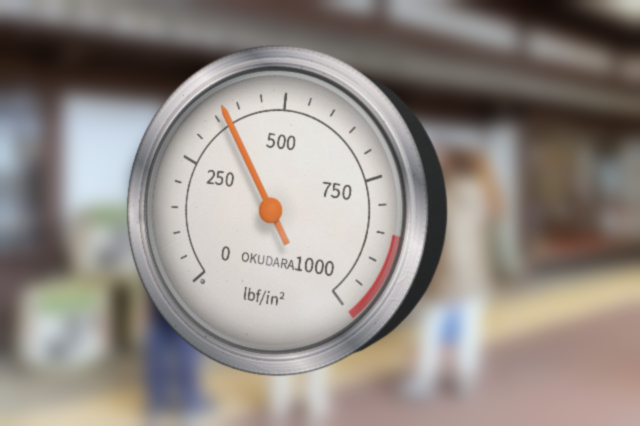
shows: 375 psi
